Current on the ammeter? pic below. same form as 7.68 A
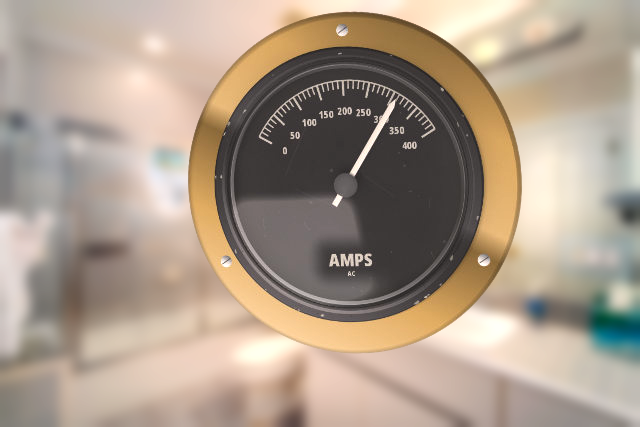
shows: 310 A
